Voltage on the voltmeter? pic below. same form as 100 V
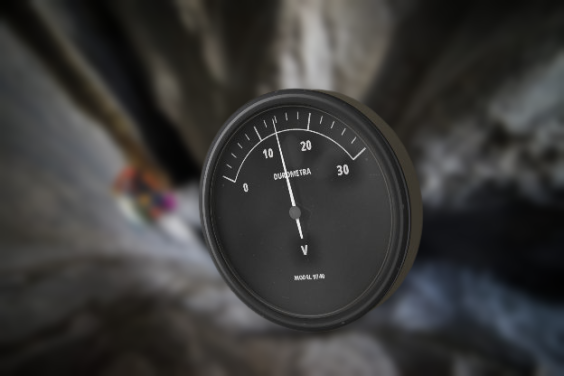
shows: 14 V
